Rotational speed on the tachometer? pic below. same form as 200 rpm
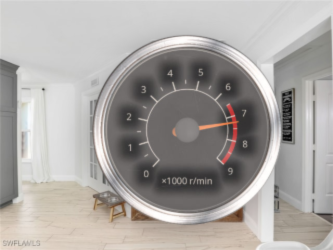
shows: 7250 rpm
